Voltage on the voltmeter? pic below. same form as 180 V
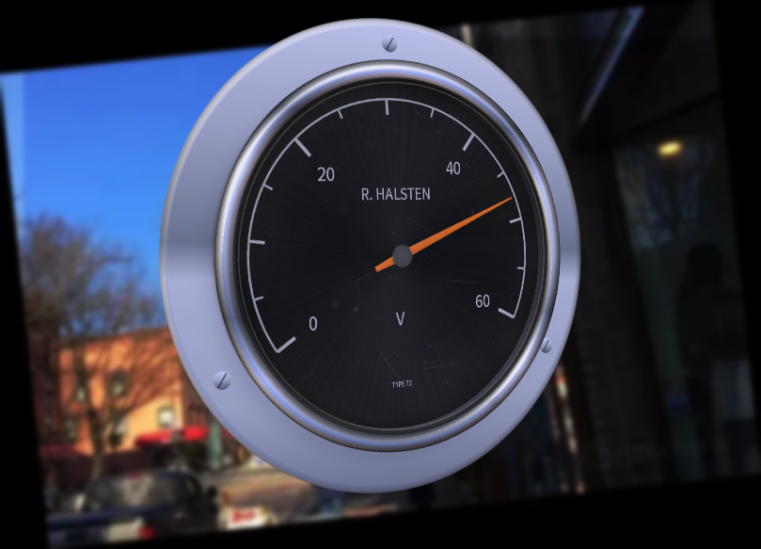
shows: 47.5 V
